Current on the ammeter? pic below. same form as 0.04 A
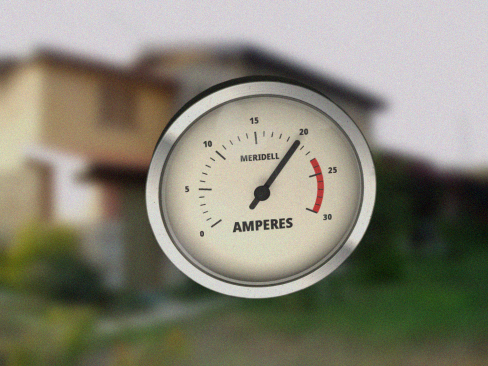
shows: 20 A
